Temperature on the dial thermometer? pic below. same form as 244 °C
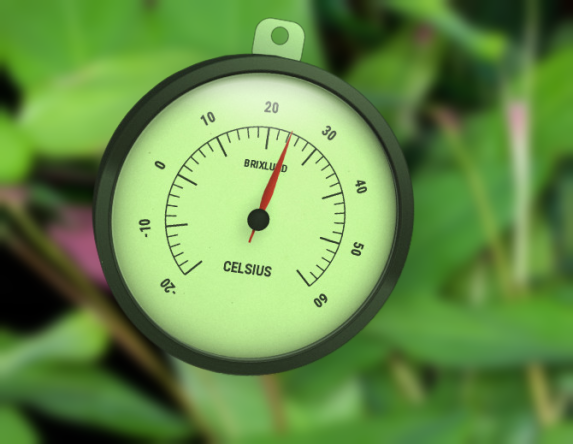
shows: 24 °C
